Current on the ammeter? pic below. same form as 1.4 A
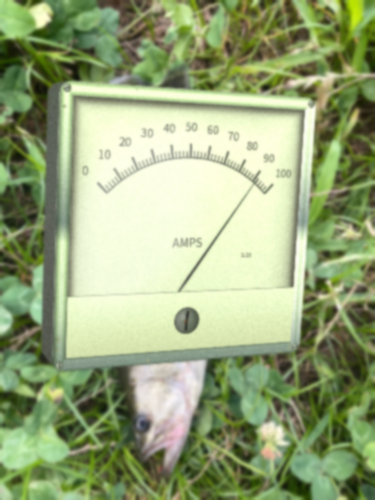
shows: 90 A
